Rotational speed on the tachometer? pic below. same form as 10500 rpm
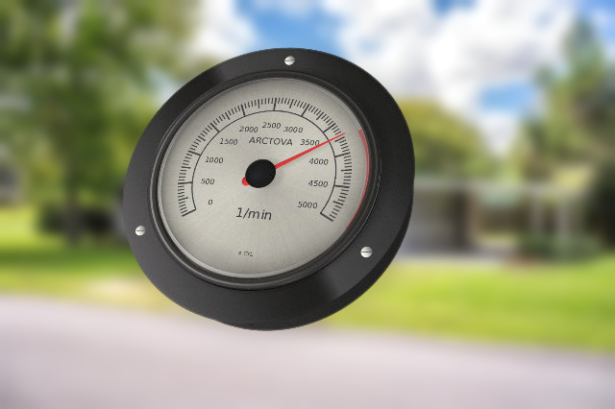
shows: 3750 rpm
